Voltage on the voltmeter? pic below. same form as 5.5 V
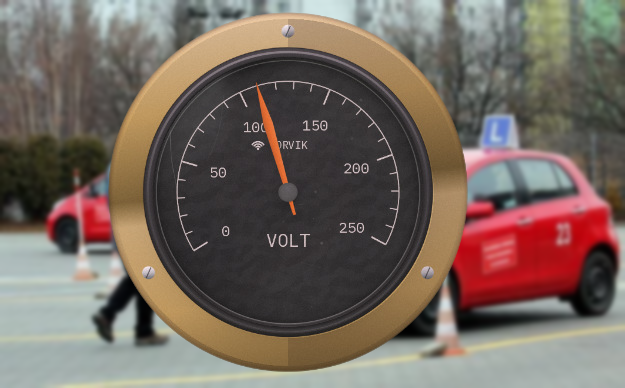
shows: 110 V
